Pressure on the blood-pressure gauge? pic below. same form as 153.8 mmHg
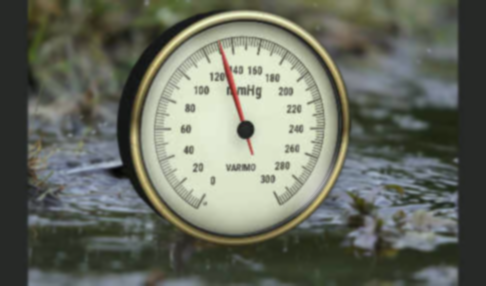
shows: 130 mmHg
